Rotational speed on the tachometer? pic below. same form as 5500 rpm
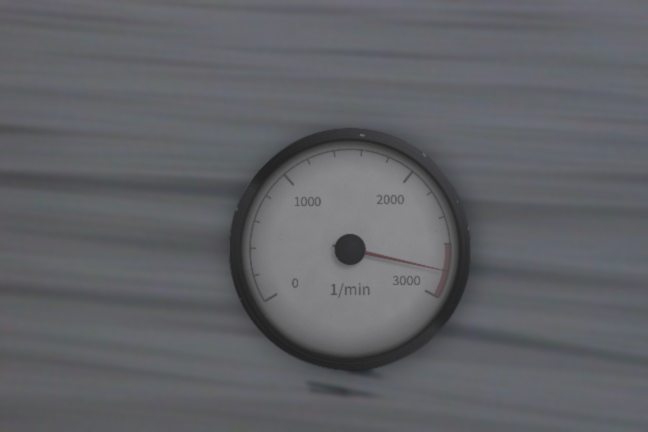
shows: 2800 rpm
